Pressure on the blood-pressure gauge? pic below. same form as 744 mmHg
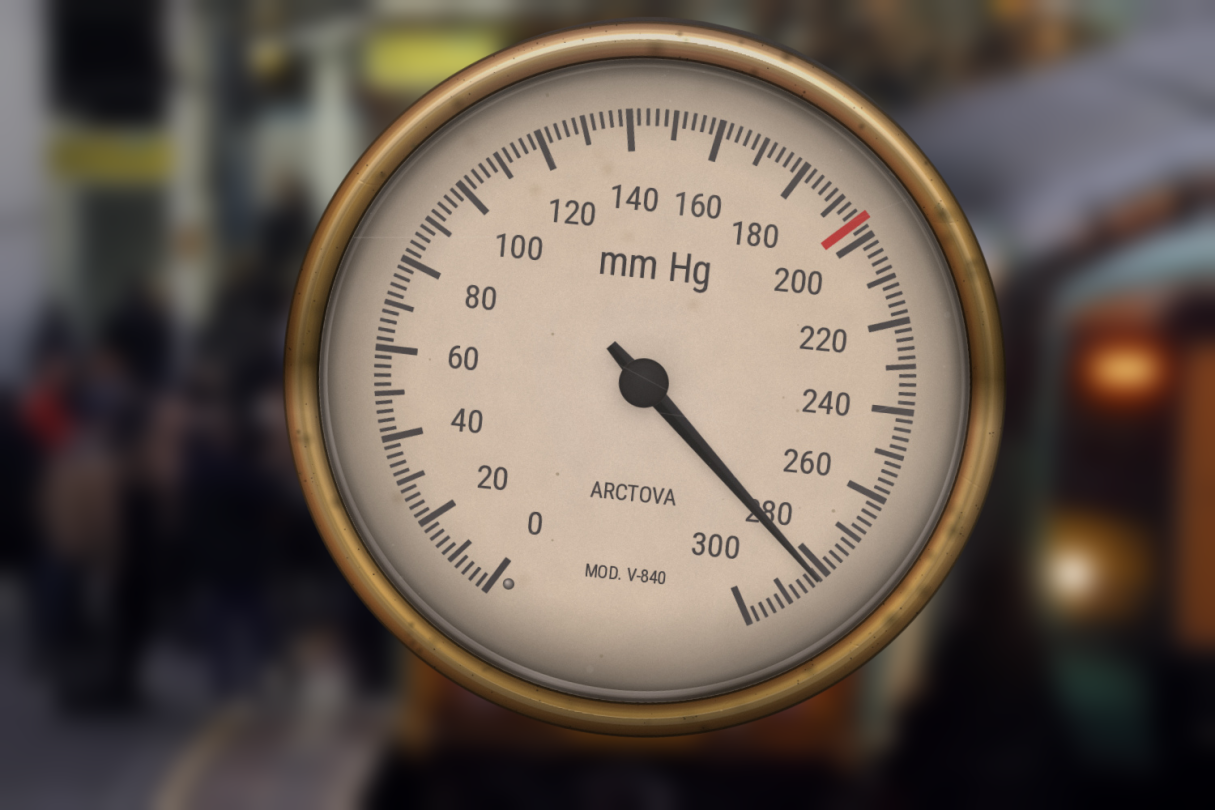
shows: 282 mmHg
